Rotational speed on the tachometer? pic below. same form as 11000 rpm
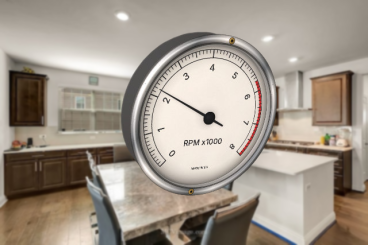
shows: 2200 rpm
